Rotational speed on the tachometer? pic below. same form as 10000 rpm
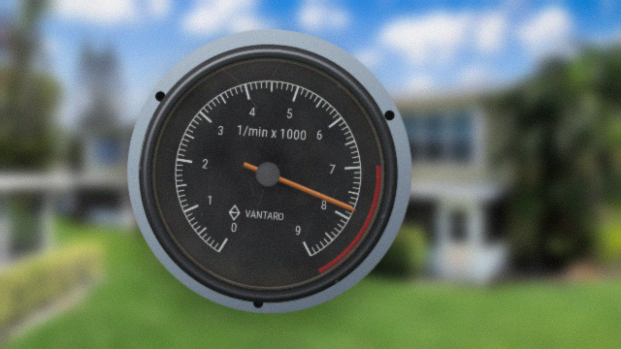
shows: 7800 rpm
